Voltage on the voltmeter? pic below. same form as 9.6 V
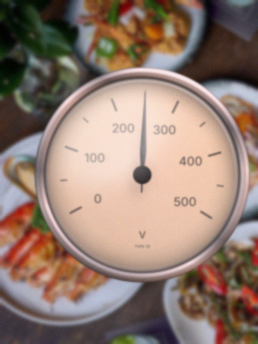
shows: 250 V
